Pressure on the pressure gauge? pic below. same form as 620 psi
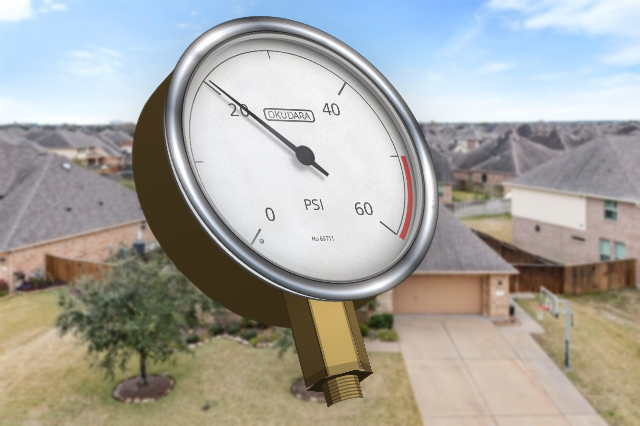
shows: 20 psi
